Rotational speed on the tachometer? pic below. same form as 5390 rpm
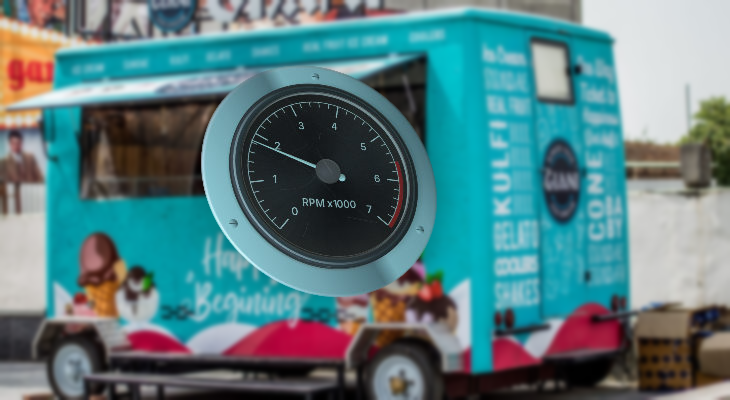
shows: 1800 rpm
